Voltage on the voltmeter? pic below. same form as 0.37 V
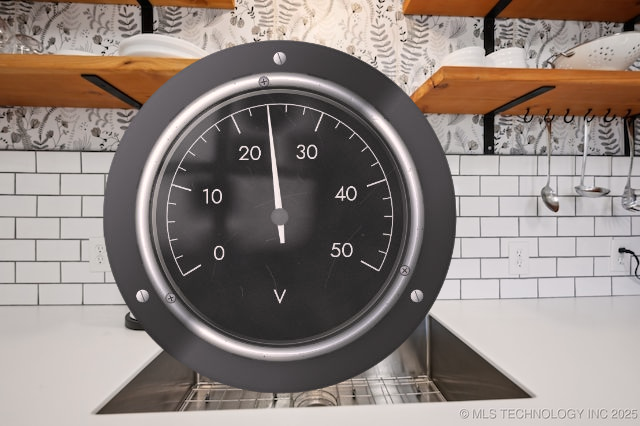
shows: 24 V
